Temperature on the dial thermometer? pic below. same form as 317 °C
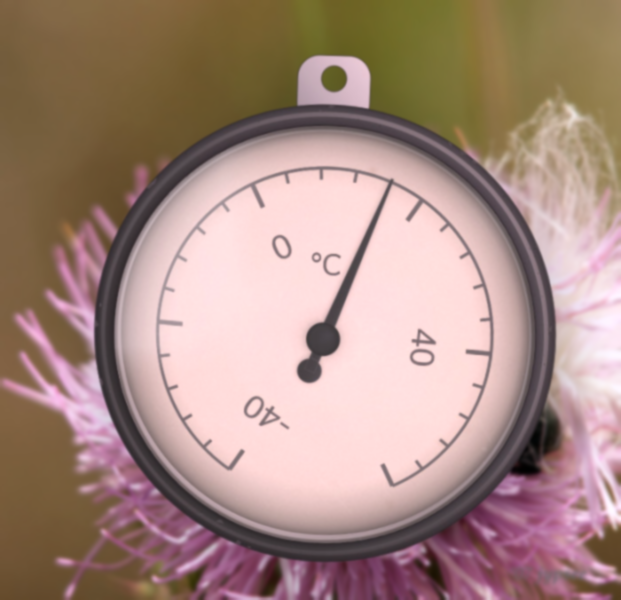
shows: 16 °C
